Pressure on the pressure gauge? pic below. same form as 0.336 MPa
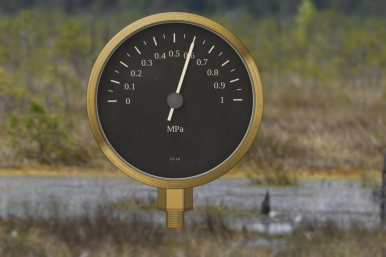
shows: 0.6 MPa
